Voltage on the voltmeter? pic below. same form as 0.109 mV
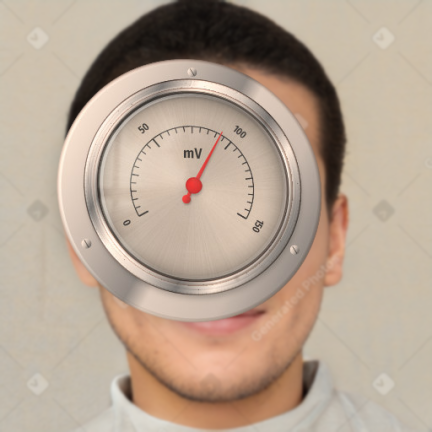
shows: 92.5 mV
